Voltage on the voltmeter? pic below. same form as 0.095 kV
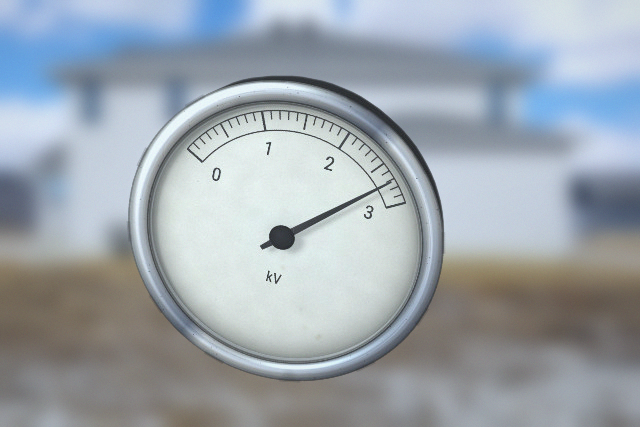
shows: 2.7 kV
